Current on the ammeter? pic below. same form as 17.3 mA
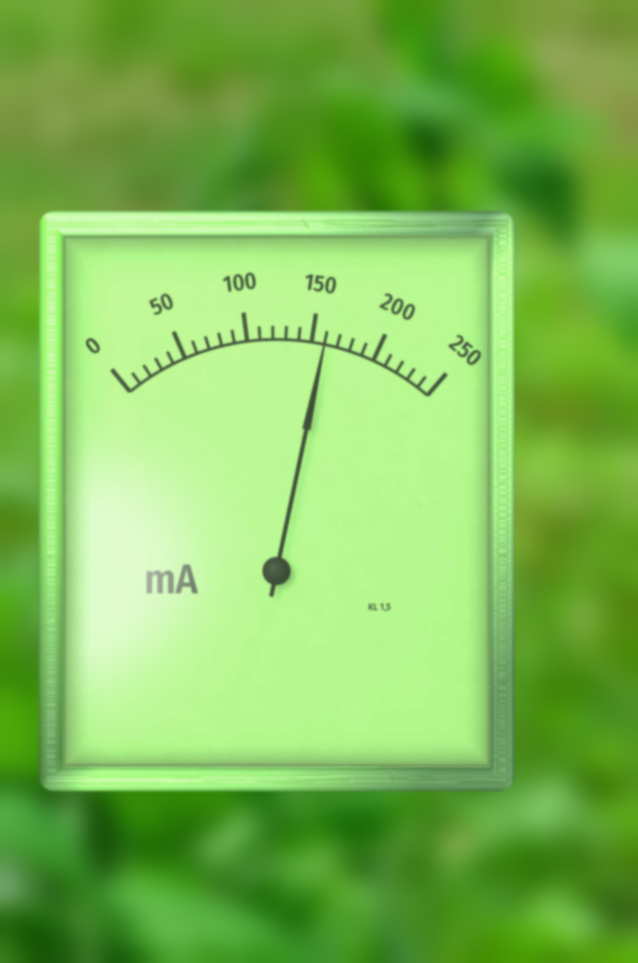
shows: 160 mA
